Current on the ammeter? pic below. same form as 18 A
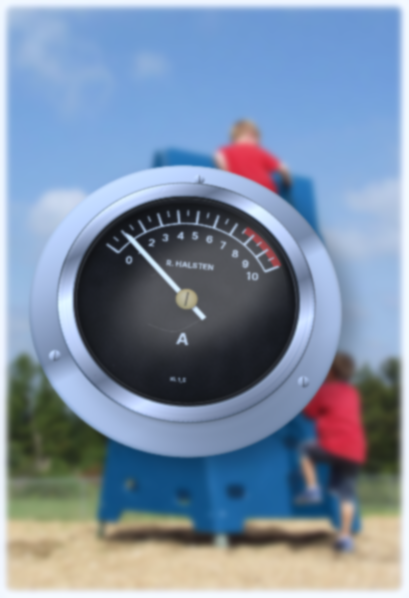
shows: 1 A
